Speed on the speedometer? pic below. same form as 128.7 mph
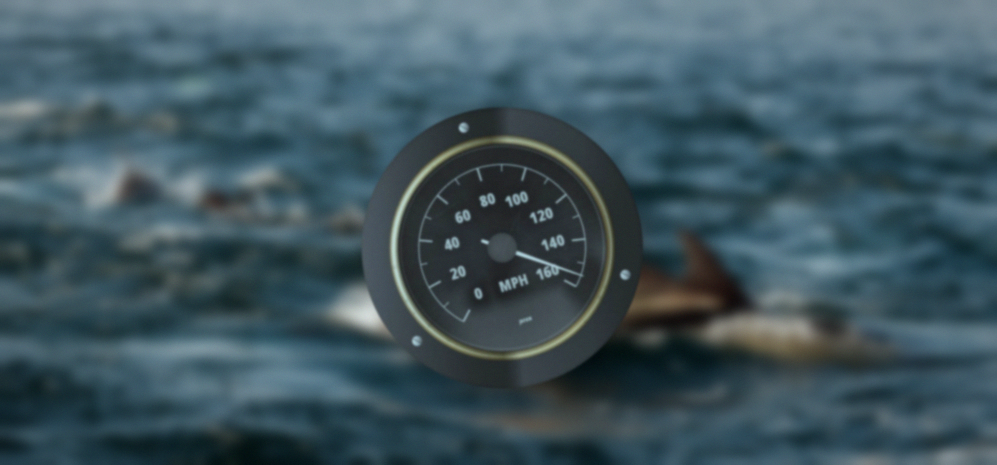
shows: 155 mph
